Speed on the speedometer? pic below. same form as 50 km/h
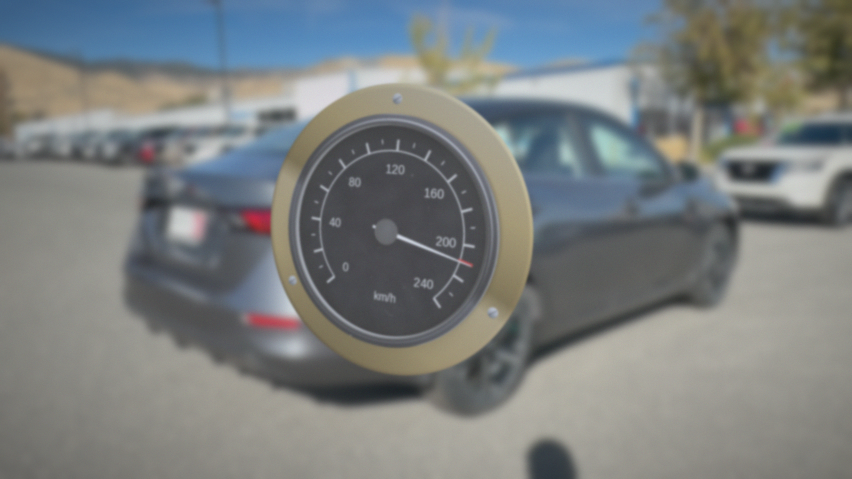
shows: 210 km/h
